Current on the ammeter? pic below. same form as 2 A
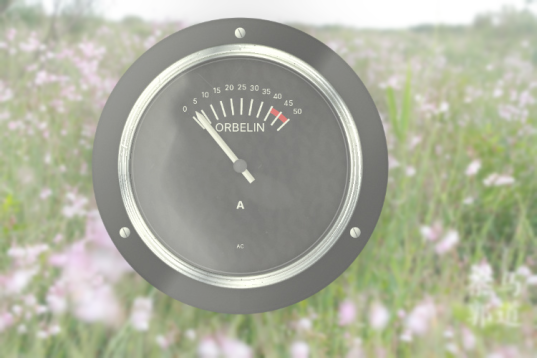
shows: 2.5 A
